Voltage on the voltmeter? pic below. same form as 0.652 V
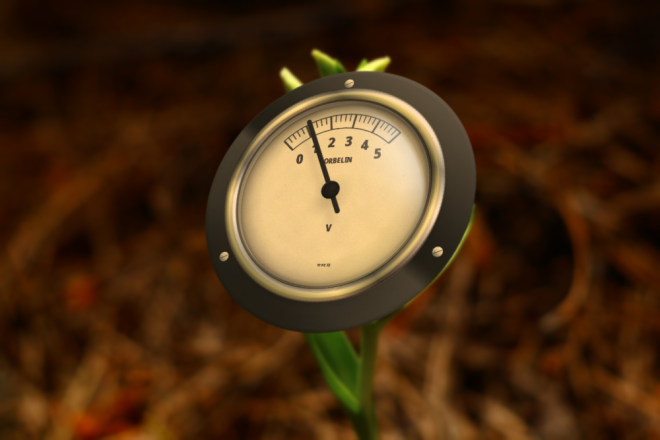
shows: 1.2 V
